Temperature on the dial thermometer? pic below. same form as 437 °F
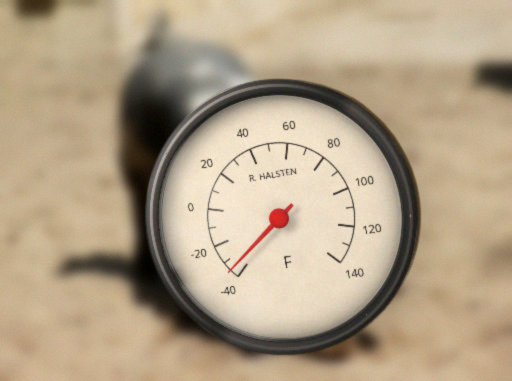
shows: -35 °F
